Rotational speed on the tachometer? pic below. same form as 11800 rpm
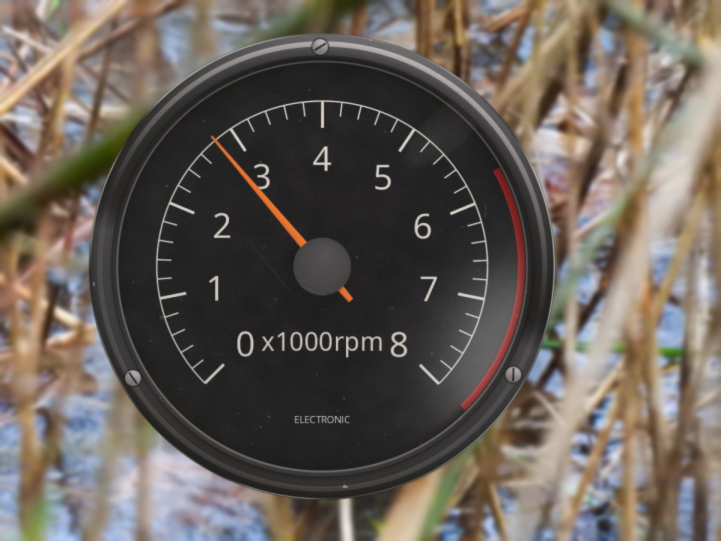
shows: 2800 rpm
